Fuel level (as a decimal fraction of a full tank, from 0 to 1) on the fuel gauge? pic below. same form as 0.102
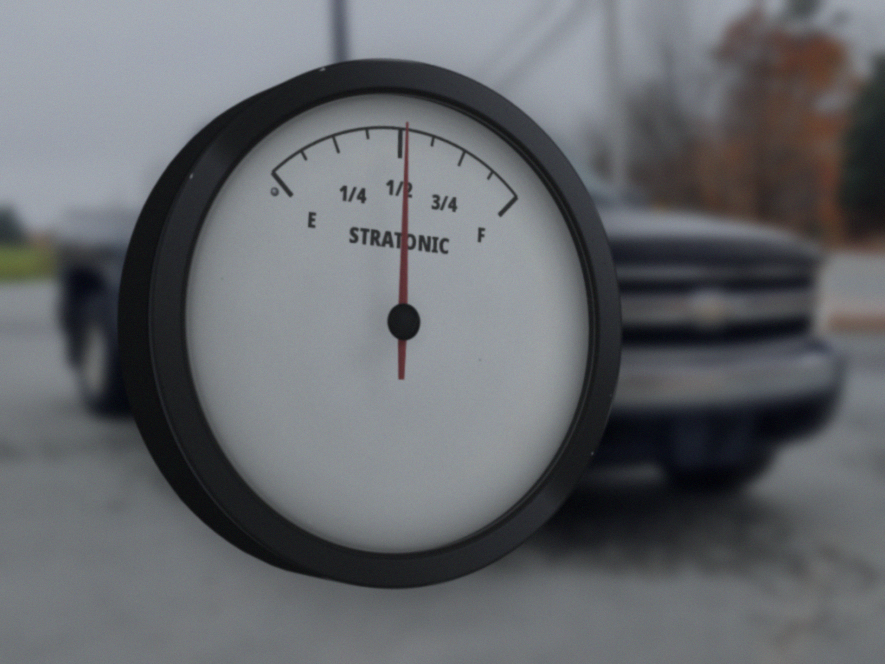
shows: 0.5
